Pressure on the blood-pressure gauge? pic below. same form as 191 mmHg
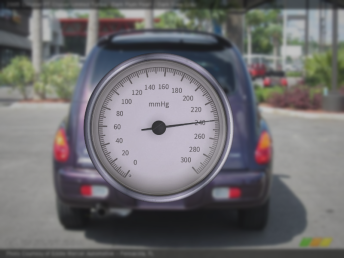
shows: 240 mmHg
